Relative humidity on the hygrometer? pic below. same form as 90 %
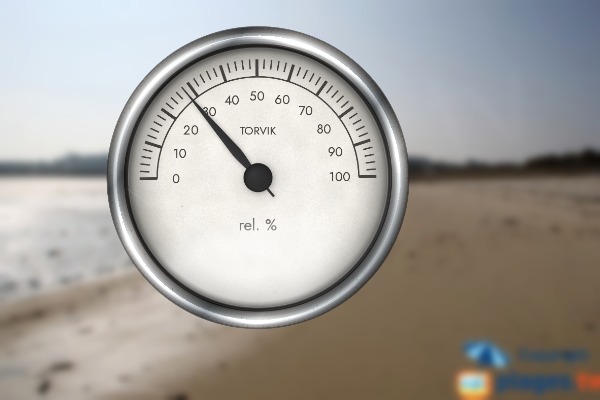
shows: 28 %
